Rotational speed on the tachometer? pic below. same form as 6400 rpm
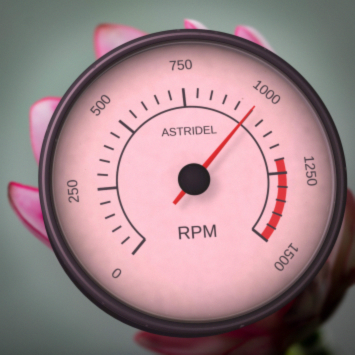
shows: 1000 rpm
